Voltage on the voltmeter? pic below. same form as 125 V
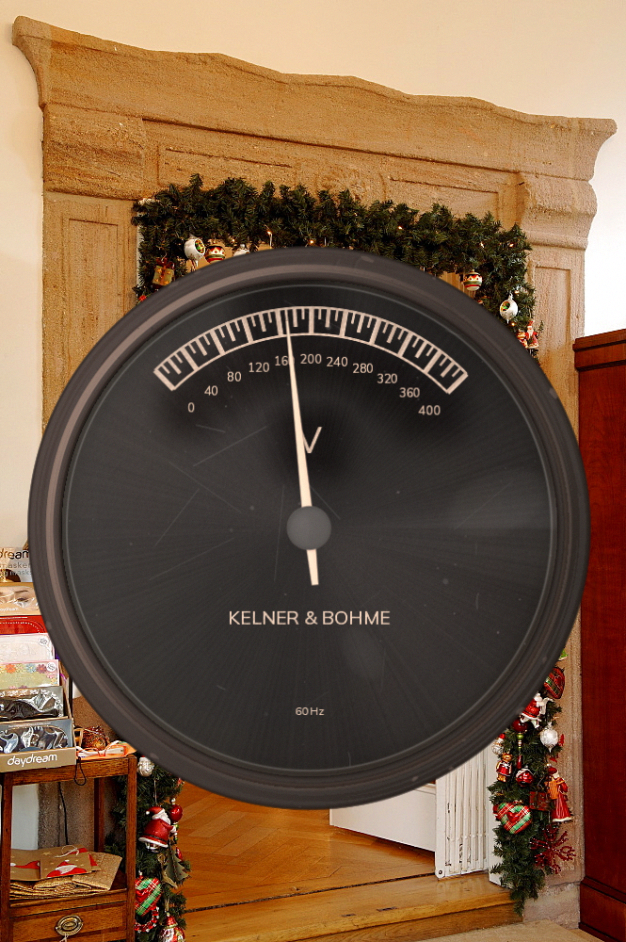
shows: 170 V
